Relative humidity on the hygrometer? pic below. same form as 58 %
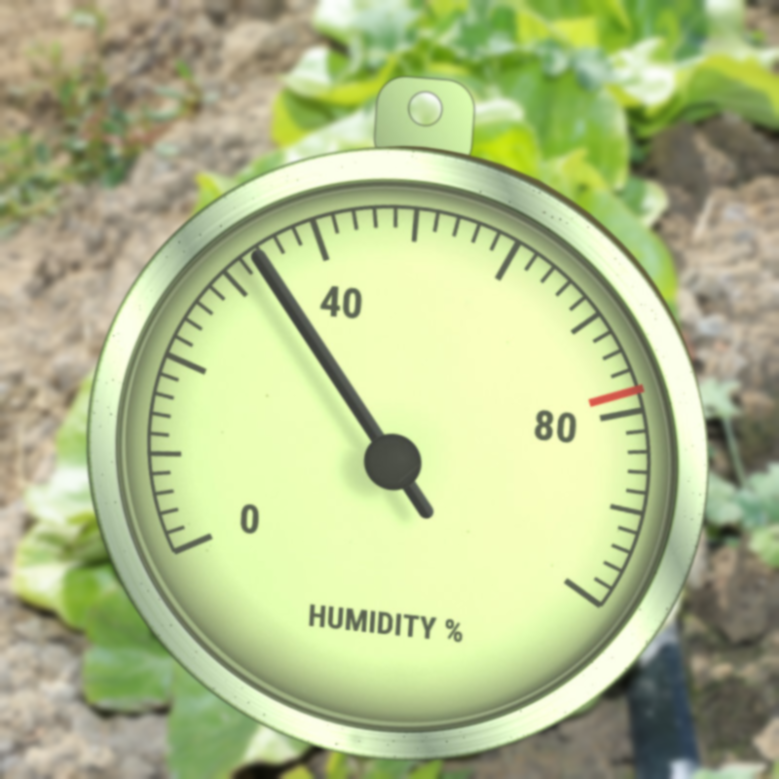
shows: 34 %
